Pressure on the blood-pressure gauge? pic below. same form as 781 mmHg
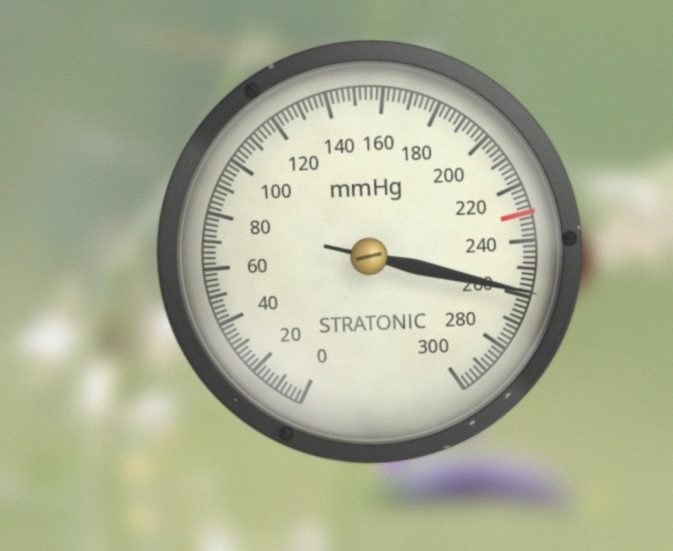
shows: 258 mmHg
